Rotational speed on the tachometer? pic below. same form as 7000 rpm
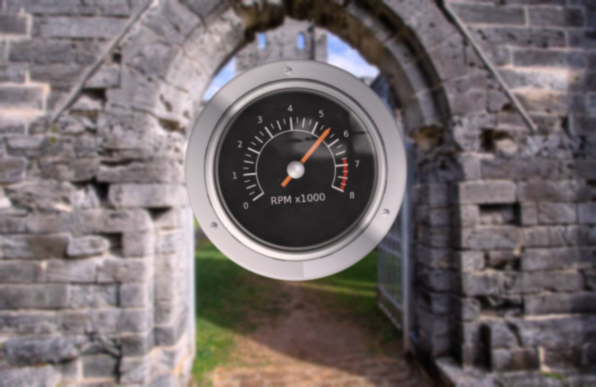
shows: 5500 rpm
